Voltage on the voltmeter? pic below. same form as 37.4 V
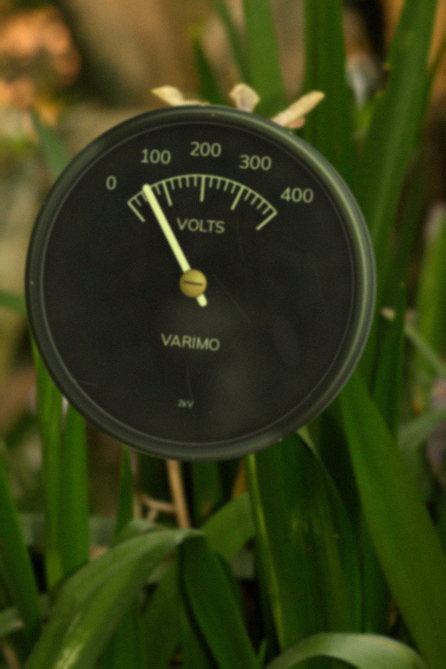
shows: 60 V
